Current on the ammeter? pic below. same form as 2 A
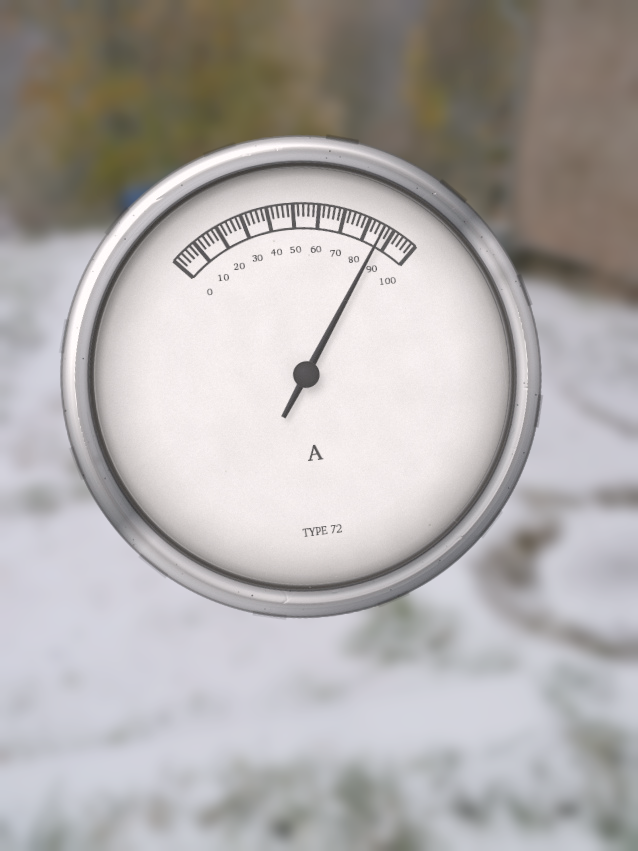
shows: 86 A
